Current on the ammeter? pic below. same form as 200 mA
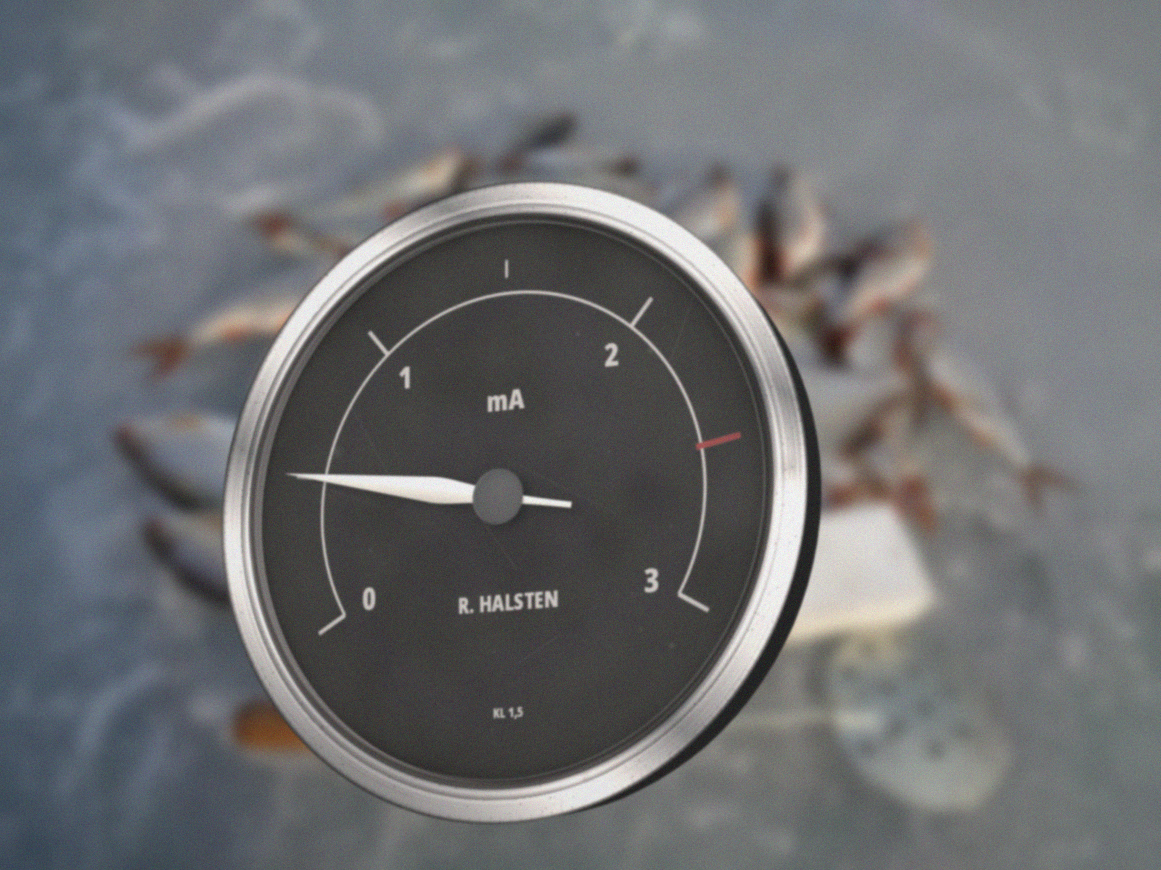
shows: 0.5 mA
